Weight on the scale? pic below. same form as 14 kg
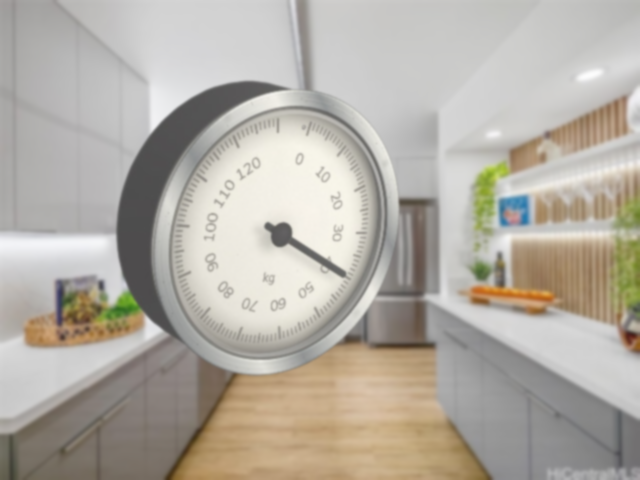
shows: 40 kg
